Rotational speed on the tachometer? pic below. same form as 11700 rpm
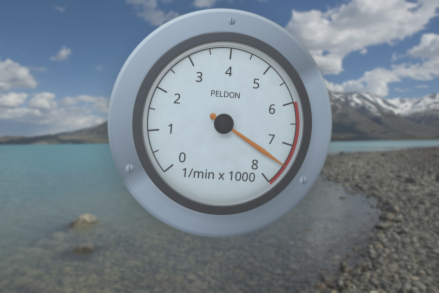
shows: 7500 rpm
